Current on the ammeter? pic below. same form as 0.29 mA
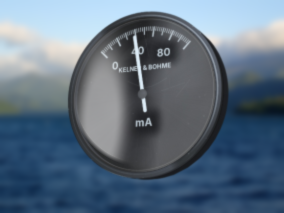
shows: 40 mA
